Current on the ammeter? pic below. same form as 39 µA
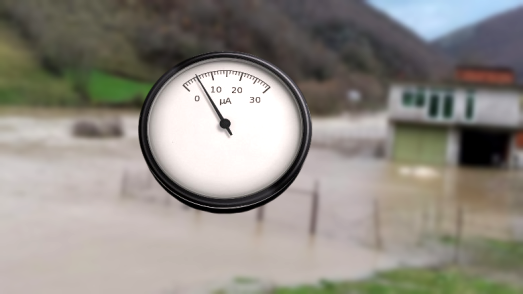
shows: 5 µA
